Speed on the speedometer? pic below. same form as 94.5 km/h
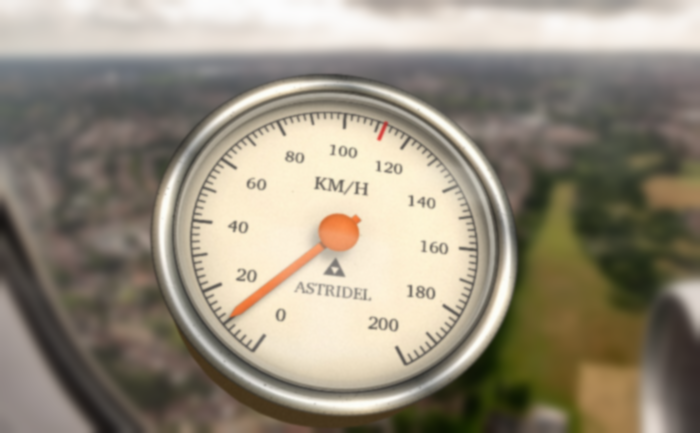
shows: 10 km/h
